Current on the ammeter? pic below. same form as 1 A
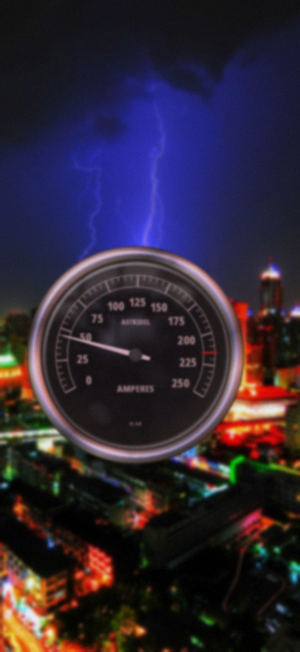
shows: 45 A
